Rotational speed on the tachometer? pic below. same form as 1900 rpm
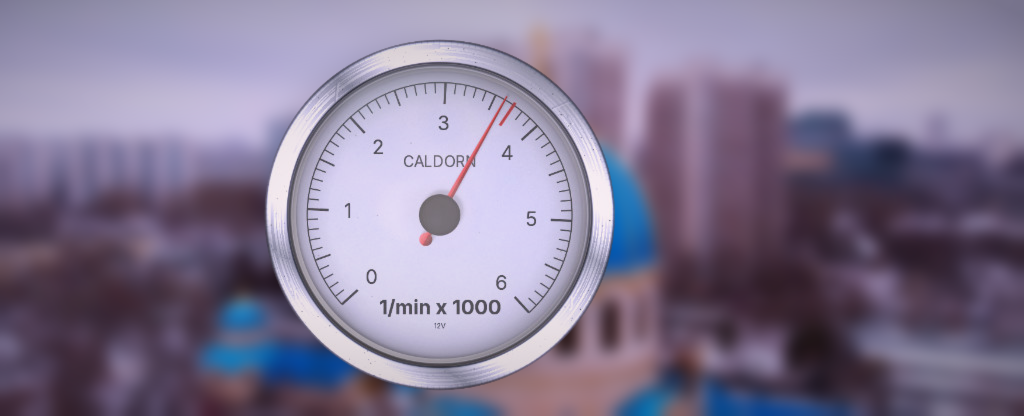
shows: 3600 rpm
